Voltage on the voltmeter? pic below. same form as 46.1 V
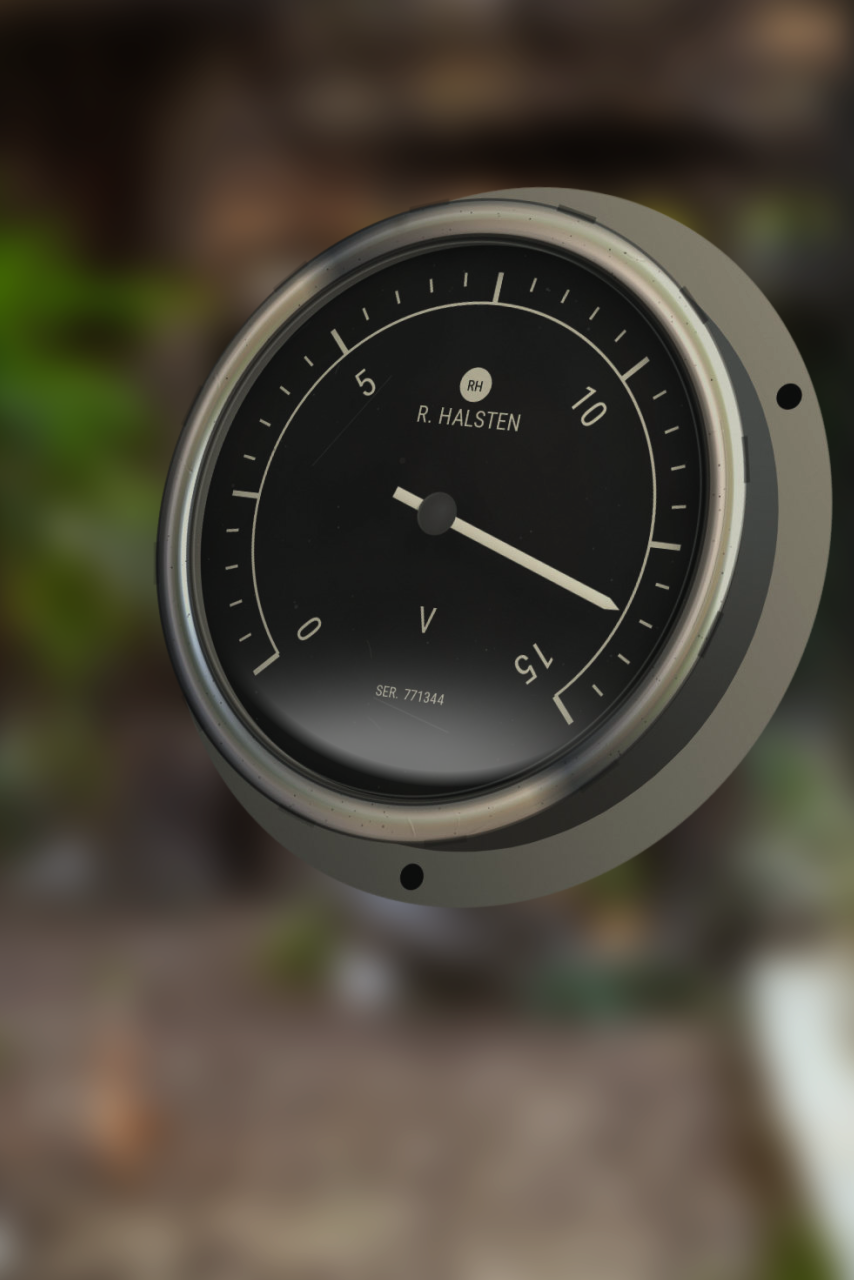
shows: 13.5 V
